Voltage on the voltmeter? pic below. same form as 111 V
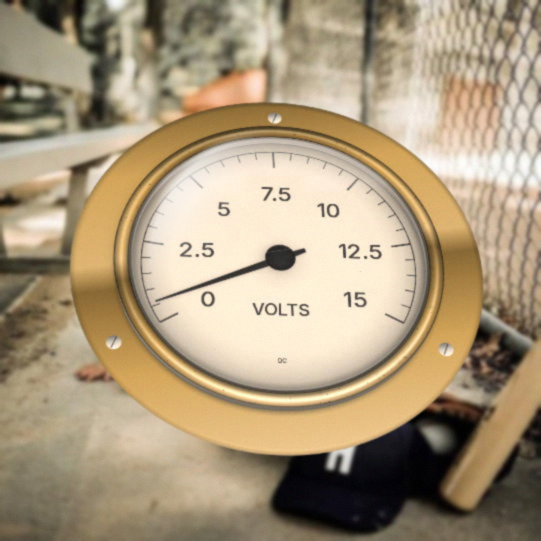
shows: 0.5 V
